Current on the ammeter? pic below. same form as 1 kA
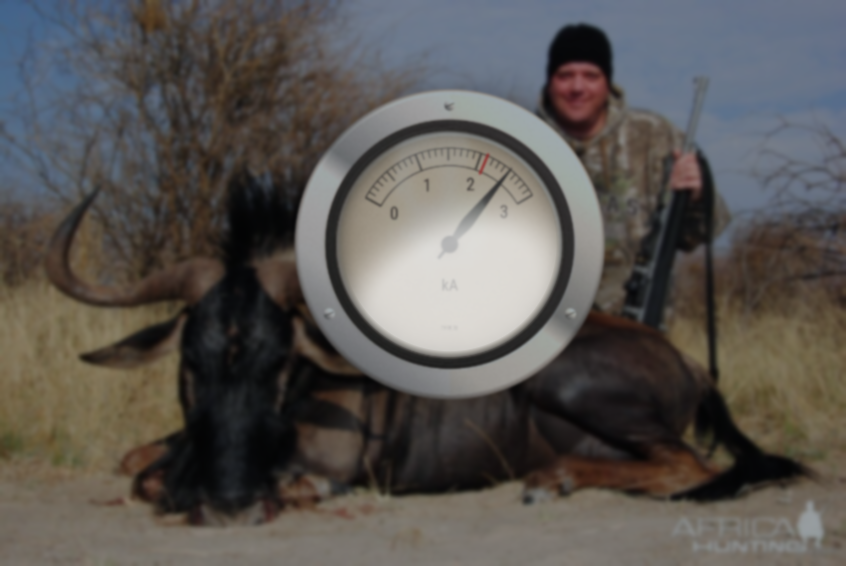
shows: 2.5 kA
